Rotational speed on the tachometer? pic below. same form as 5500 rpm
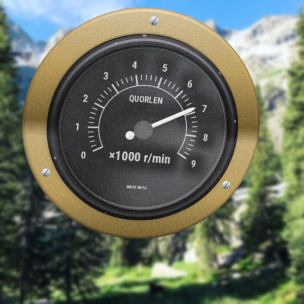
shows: 6800 rpm
